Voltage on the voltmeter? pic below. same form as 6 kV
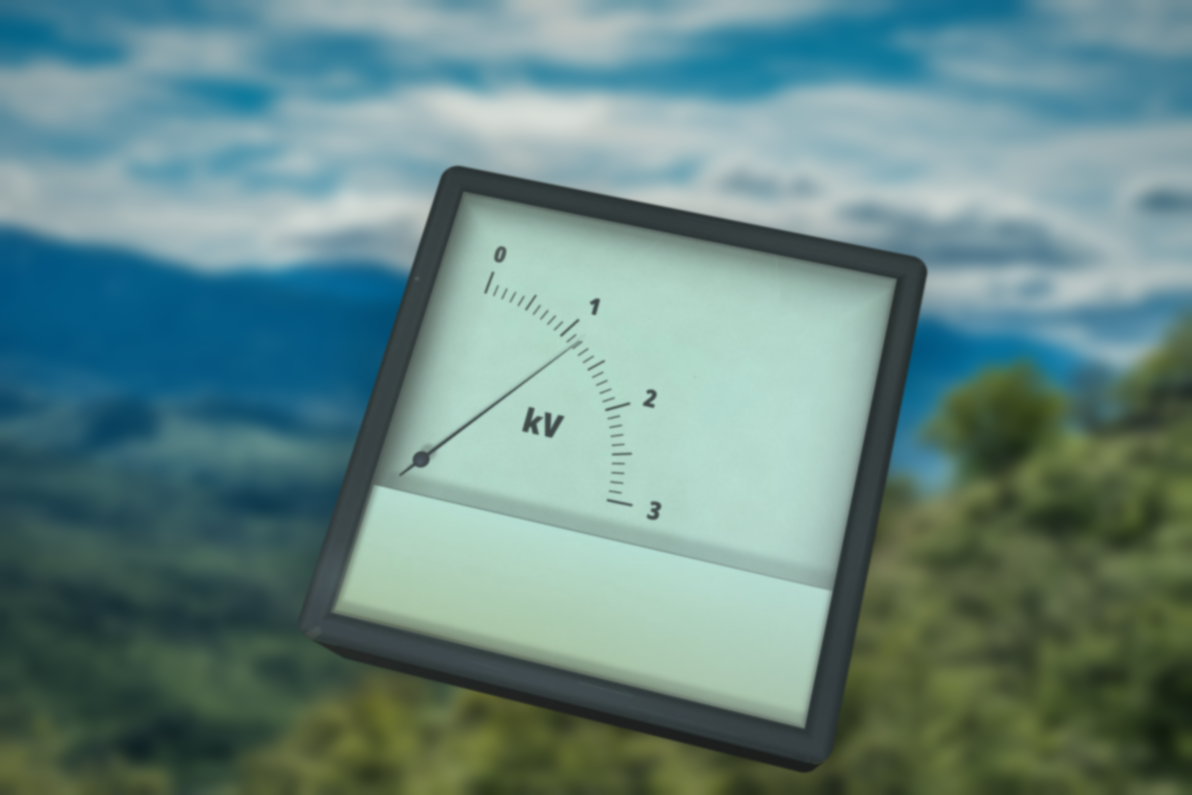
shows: 1.2 kV
